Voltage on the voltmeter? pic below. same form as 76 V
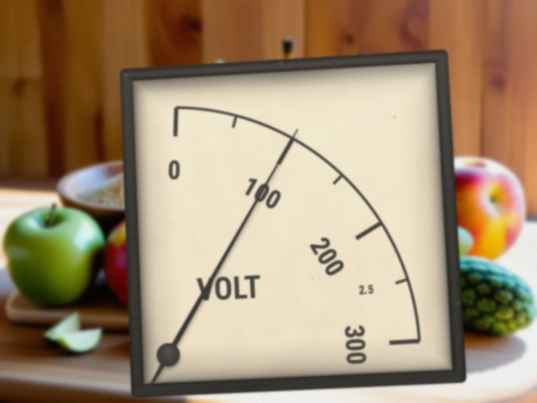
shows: 100 V
